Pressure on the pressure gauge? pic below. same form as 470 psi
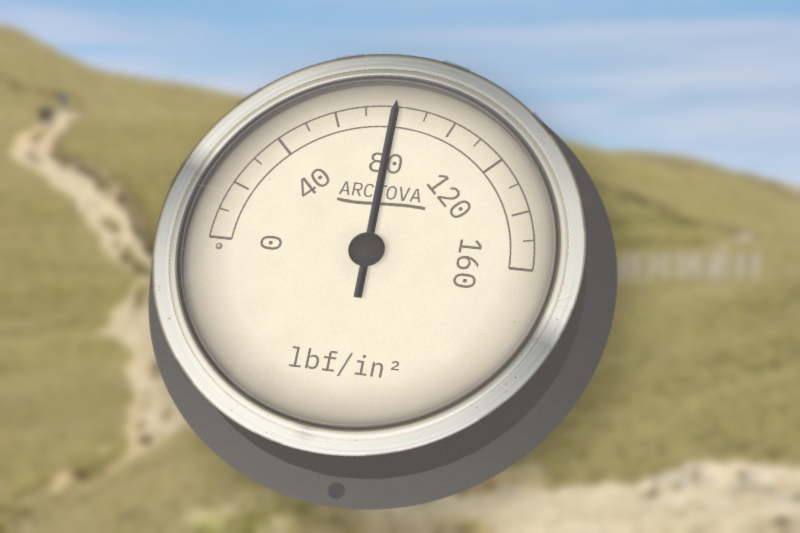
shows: 80 psi
